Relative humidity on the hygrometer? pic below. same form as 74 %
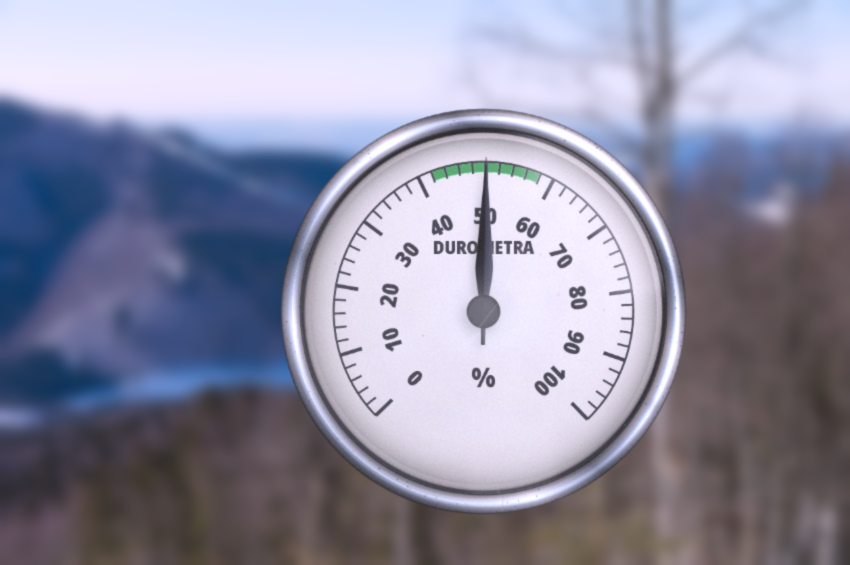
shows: 50 %
